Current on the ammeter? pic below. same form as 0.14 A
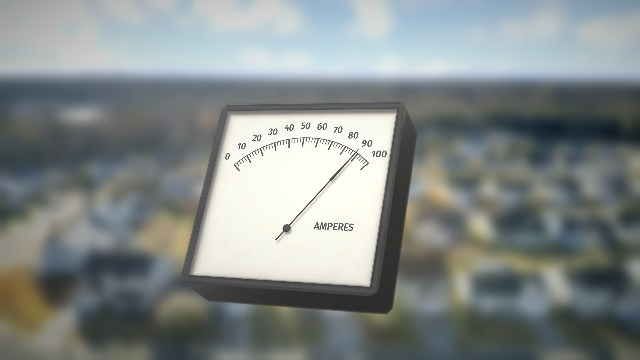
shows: 90 A
